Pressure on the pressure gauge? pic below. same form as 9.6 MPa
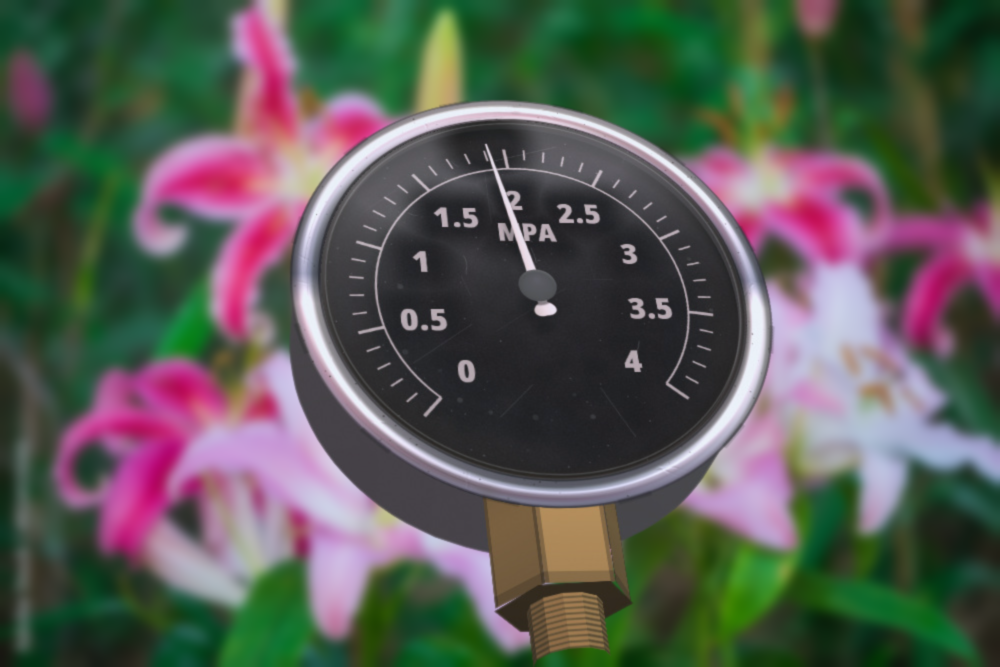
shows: 1.9 MPa
